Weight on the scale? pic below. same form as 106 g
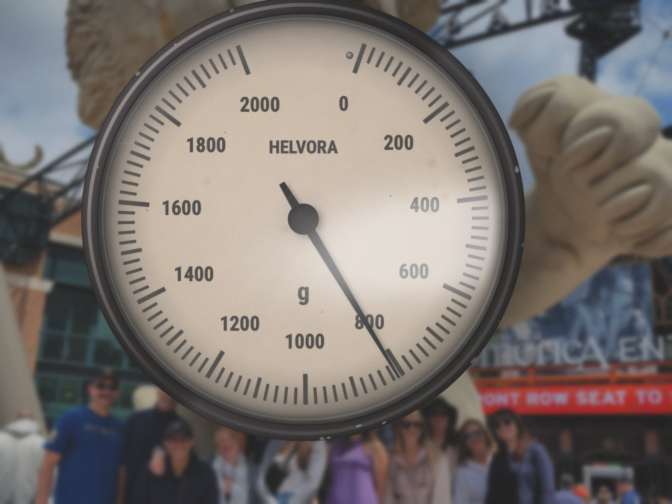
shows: 810 g
